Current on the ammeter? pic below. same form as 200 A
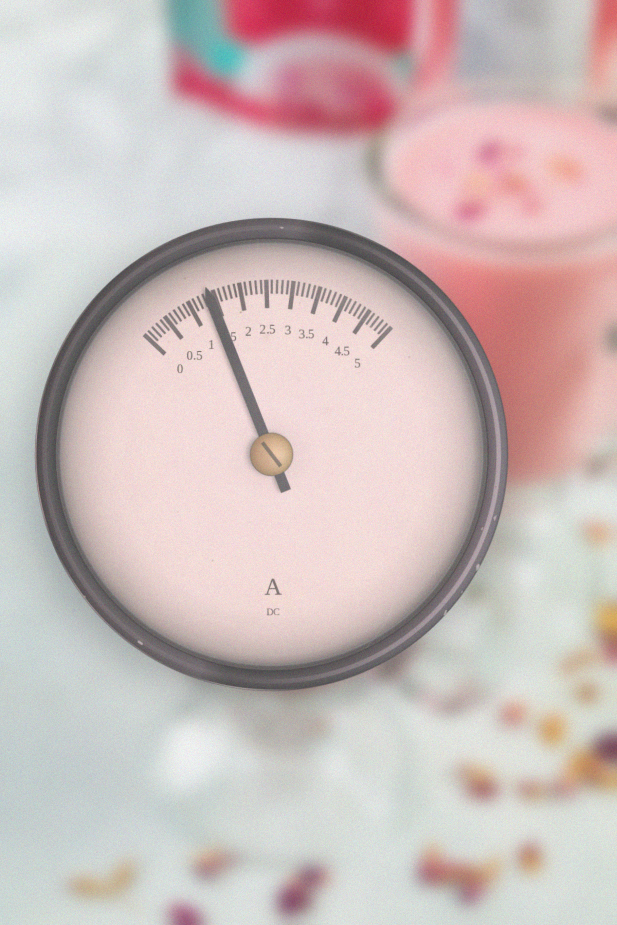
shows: 1.4 A
